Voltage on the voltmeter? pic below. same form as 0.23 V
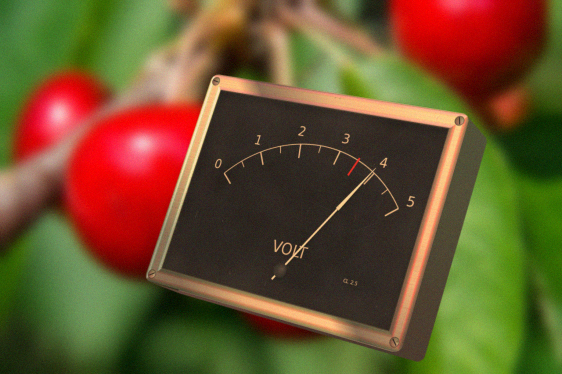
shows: 4 V
